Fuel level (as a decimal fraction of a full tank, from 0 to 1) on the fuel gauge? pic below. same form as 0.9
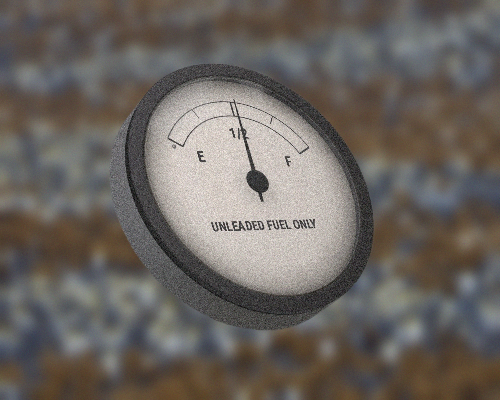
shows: 0.5
